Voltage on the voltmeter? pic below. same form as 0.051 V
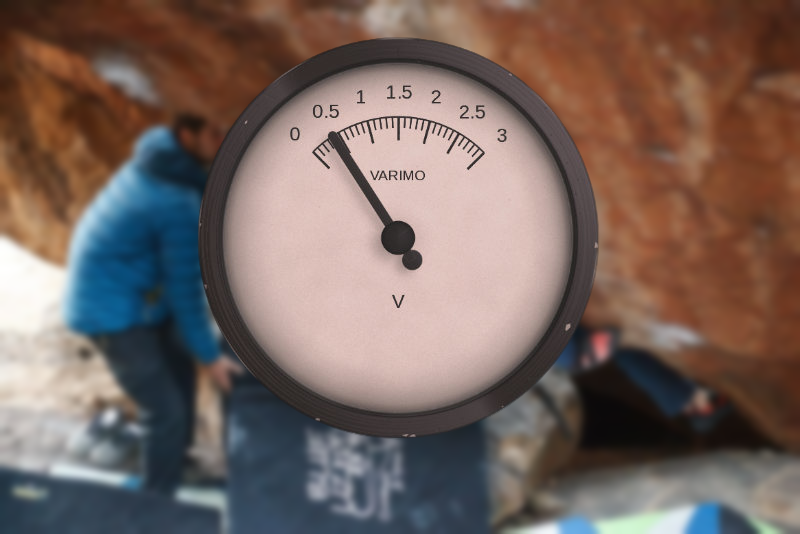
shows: 0.4 V
